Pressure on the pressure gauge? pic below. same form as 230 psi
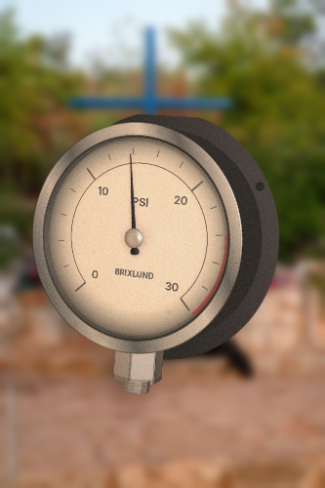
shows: 14 psi
